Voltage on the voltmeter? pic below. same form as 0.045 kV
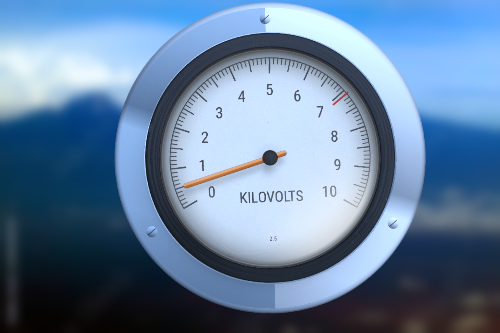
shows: 0.5 kV
